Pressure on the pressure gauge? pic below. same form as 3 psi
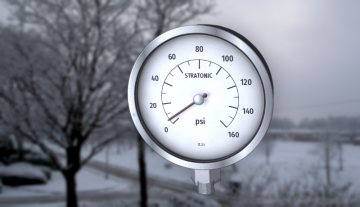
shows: 5 psi
